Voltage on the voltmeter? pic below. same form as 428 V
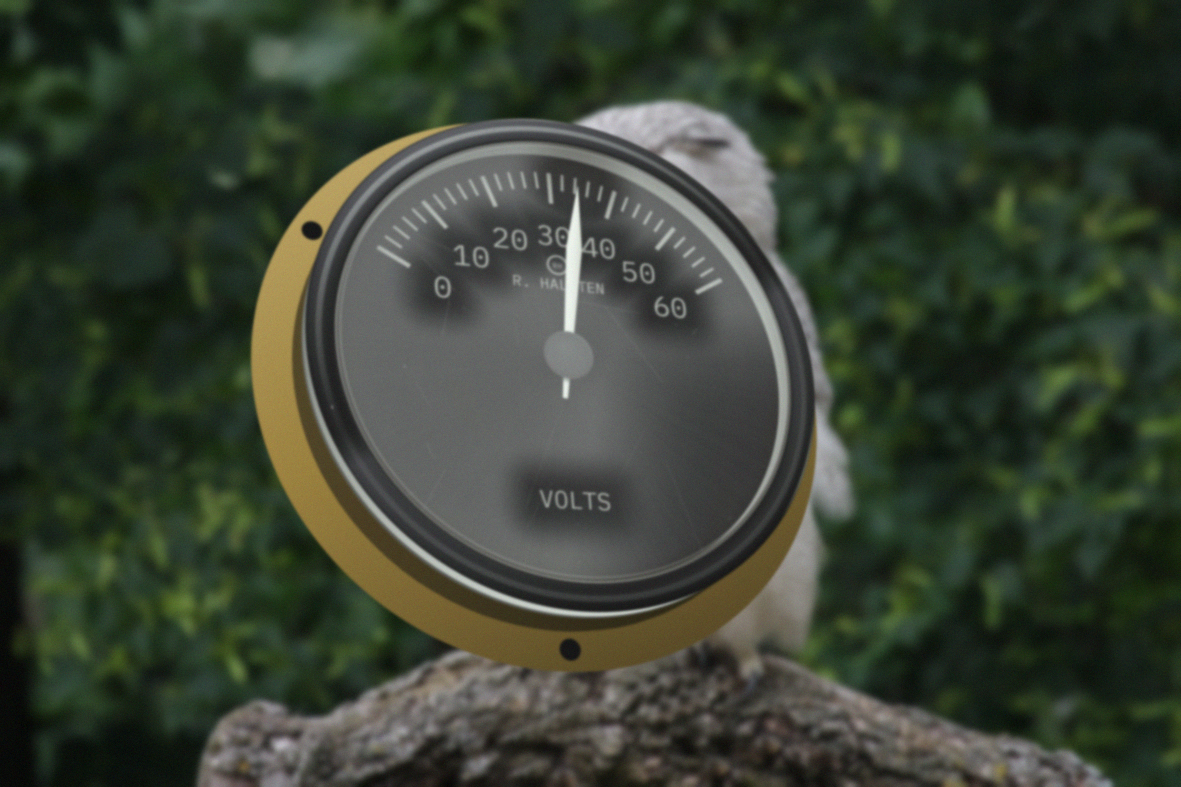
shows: 34 V
